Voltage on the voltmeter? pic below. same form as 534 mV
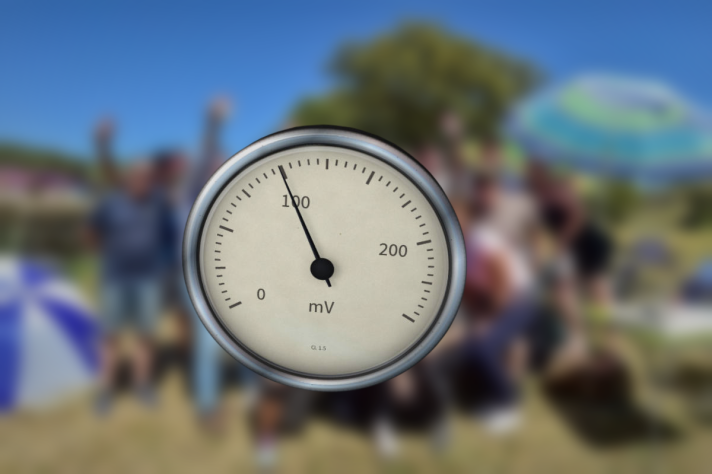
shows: 100 mV
